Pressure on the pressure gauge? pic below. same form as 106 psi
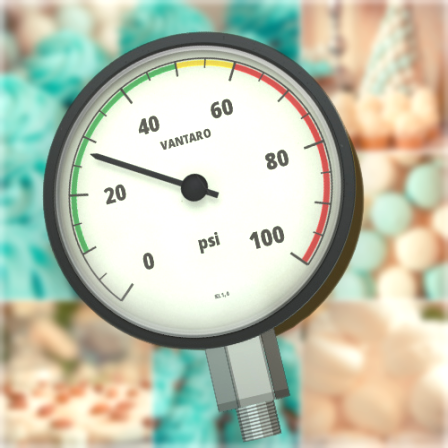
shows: 27.5 psi
